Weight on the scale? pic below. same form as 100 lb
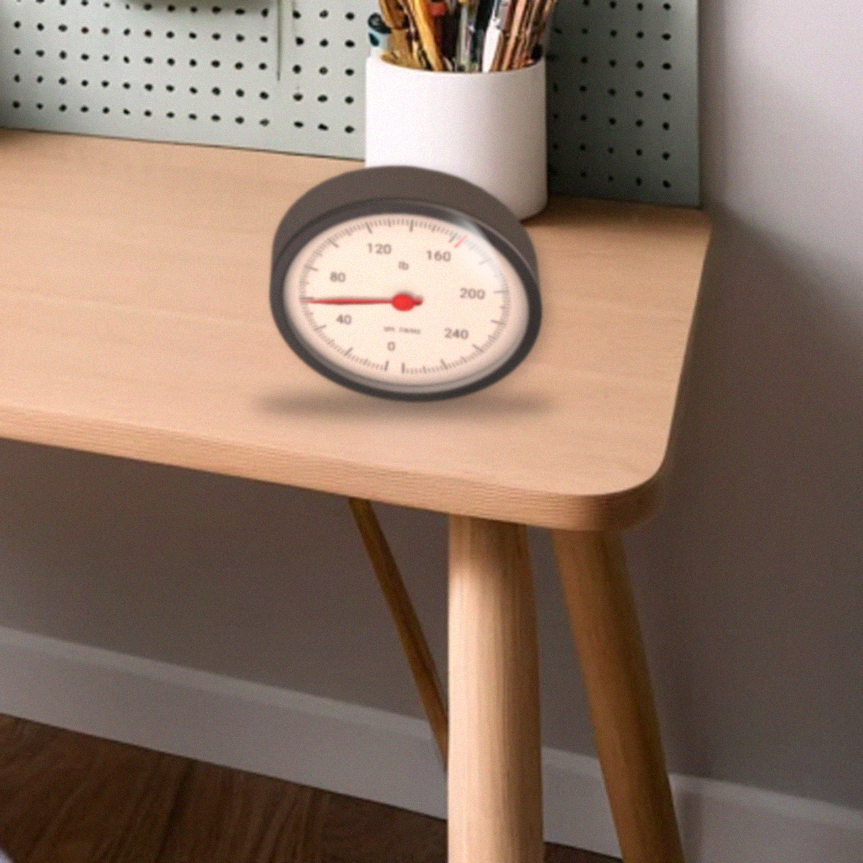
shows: 60 lb
